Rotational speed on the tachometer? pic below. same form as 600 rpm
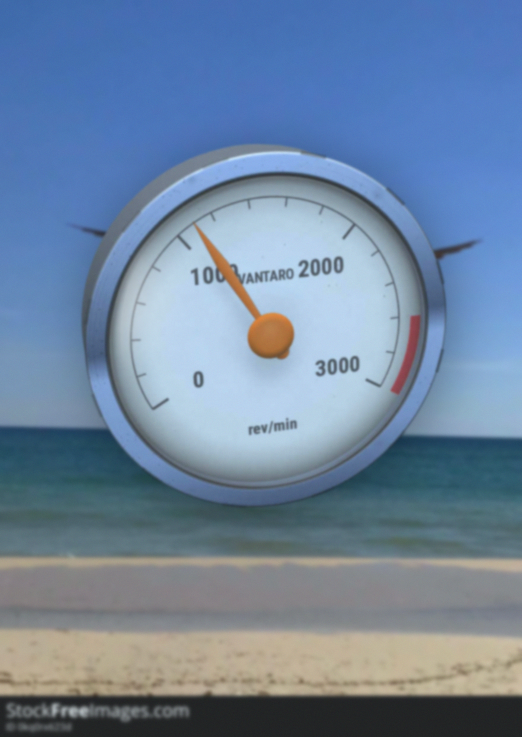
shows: 1100 rpm
